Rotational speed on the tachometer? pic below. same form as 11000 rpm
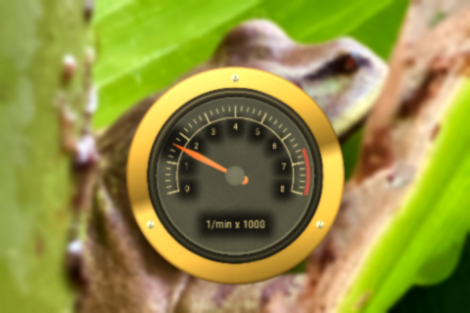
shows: 1600 rpm
